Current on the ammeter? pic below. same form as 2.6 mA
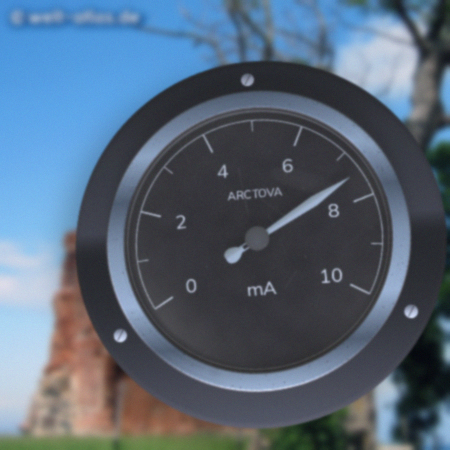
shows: 7.5 mA
